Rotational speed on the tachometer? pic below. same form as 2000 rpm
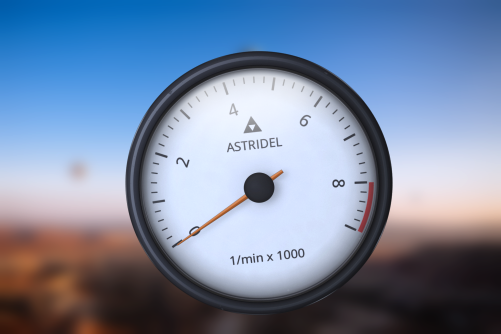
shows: 0 rpm
